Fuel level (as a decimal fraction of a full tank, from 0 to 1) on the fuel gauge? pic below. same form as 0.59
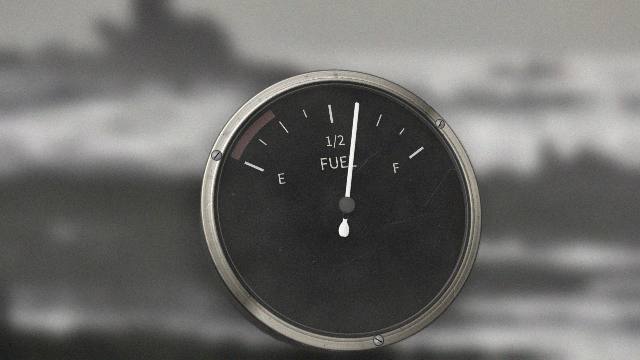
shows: 0.625
